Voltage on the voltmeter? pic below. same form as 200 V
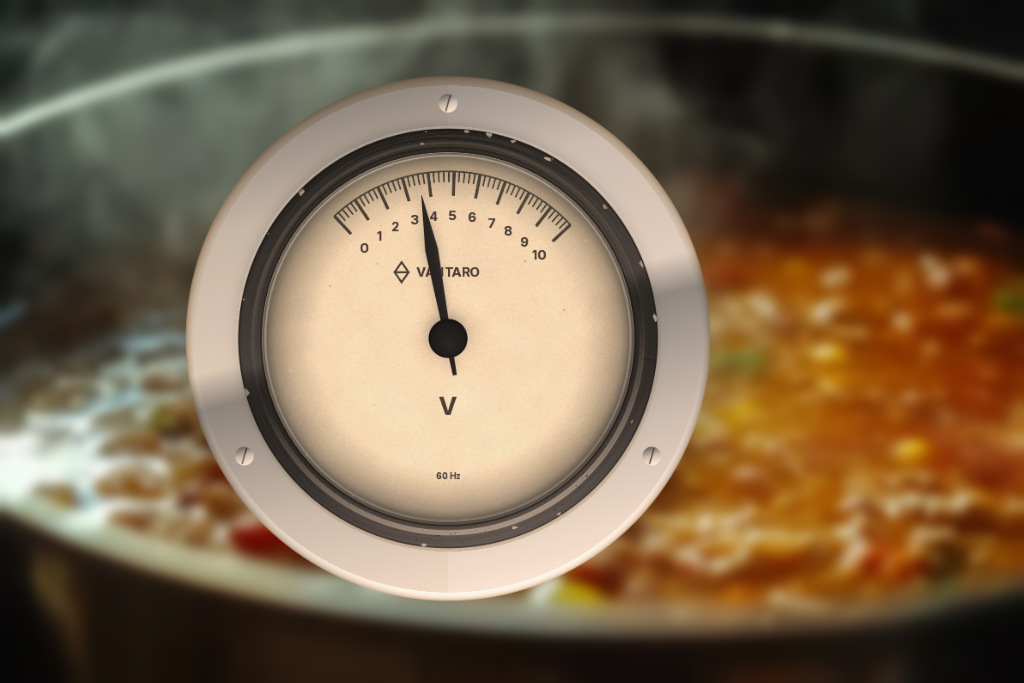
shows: 3.6 V
